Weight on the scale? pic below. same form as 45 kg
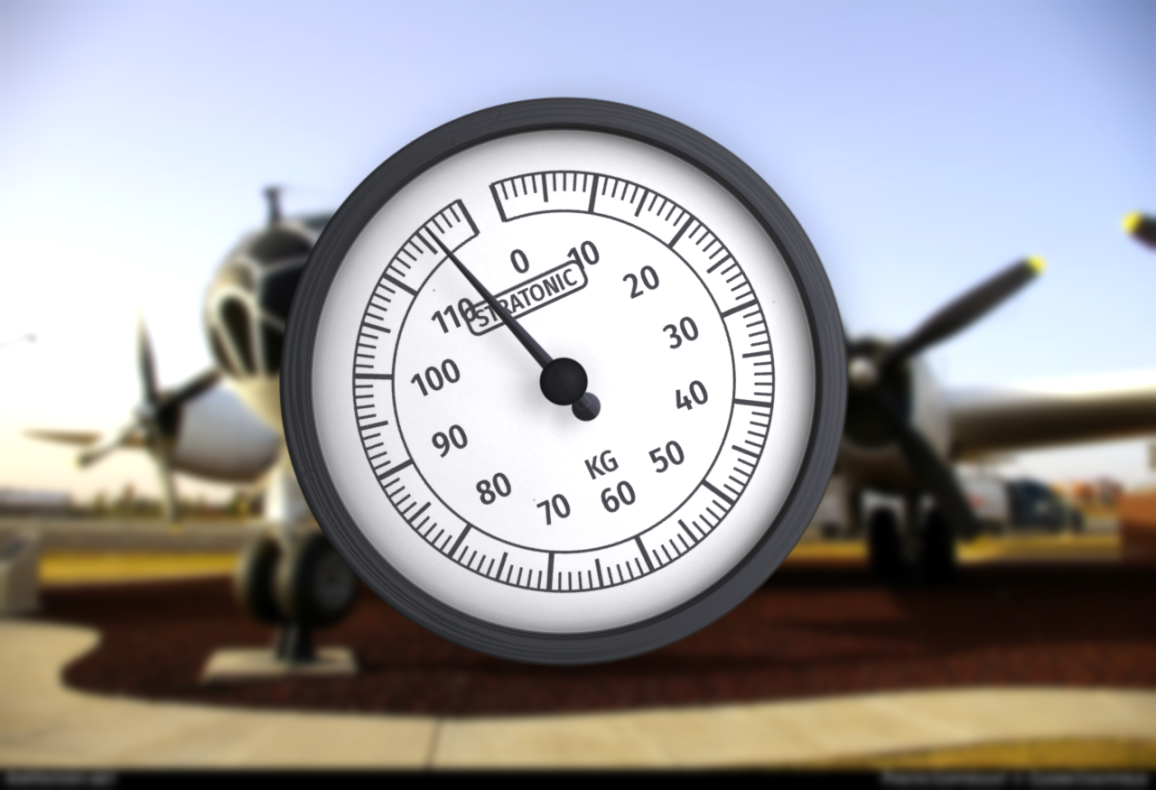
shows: 116 kg
